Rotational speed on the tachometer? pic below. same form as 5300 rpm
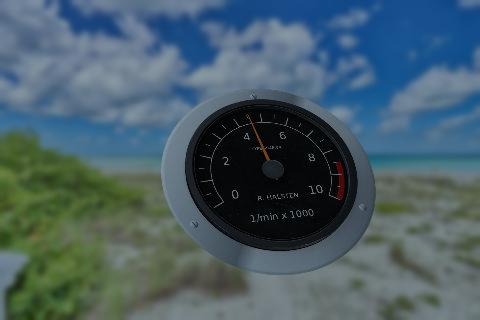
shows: 4500 rpm
